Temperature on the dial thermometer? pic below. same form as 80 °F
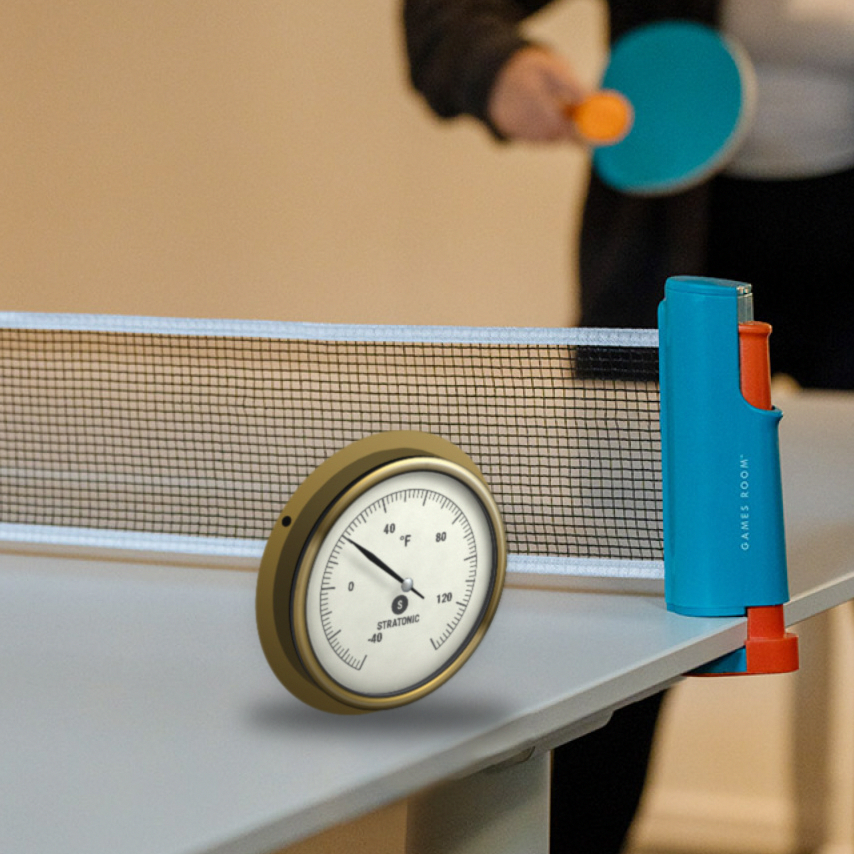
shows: 20 °F
